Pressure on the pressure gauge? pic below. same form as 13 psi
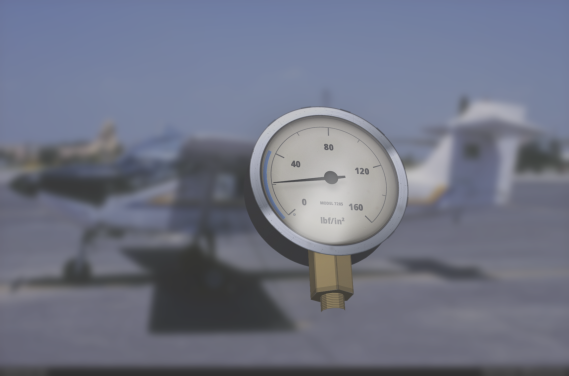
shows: 20 psi
